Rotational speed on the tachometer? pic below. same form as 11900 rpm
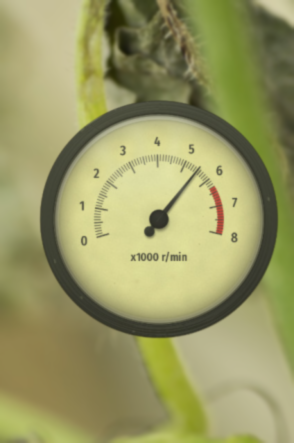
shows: 5500 rpm
